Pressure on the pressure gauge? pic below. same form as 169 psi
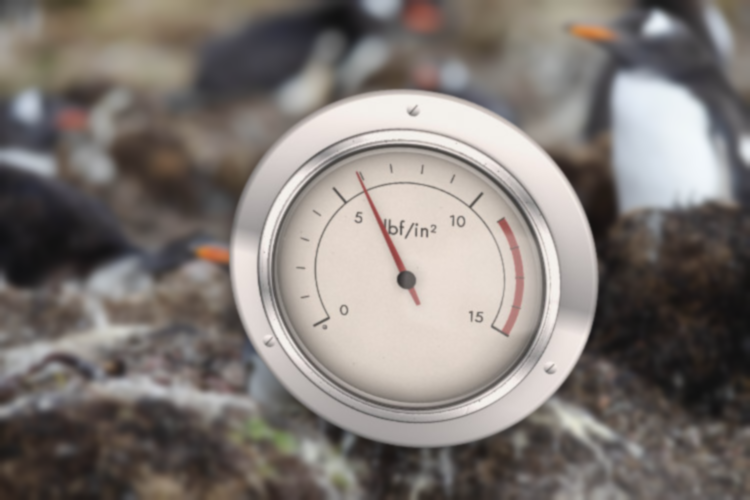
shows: 6 psi
